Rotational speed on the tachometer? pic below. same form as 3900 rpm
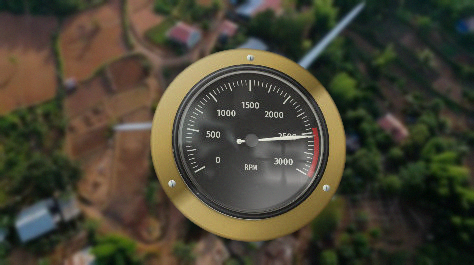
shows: 2550 rpm
